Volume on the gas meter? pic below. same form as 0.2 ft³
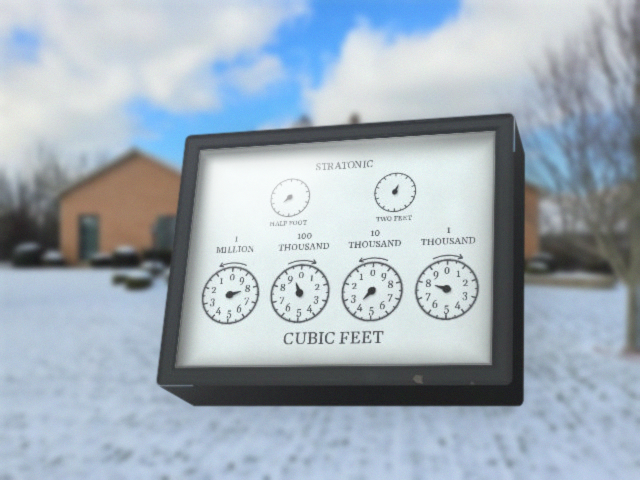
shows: 793800 ft³
